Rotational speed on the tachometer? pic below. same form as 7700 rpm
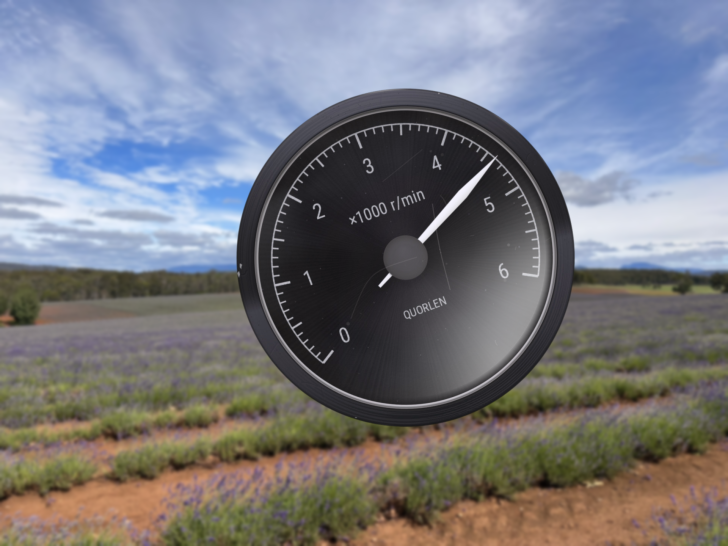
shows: 4600 rpm
